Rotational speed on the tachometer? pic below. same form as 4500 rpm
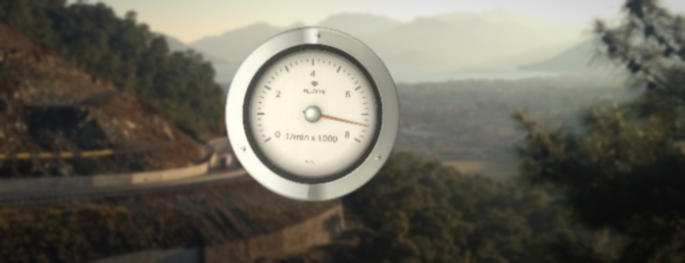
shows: 7400 rpm
